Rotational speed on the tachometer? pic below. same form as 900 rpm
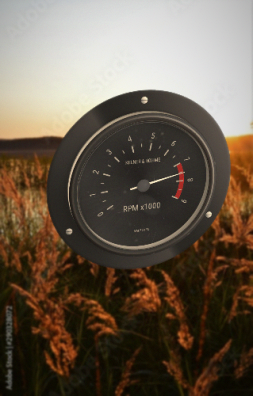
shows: 7500 rpm
